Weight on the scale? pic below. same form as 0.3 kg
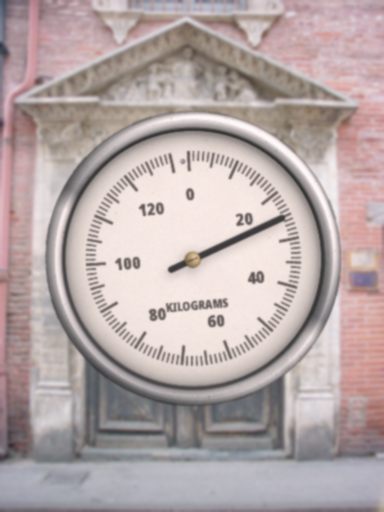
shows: 25 kg
